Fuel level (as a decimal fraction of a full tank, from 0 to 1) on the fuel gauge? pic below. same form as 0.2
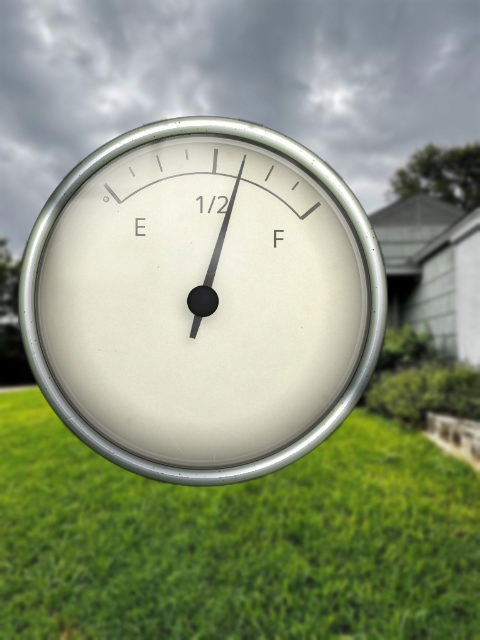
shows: 0.625
